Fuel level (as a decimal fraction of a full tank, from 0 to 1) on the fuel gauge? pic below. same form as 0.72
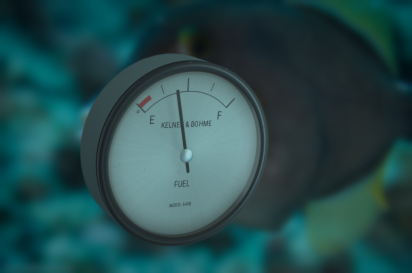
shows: 0.375
